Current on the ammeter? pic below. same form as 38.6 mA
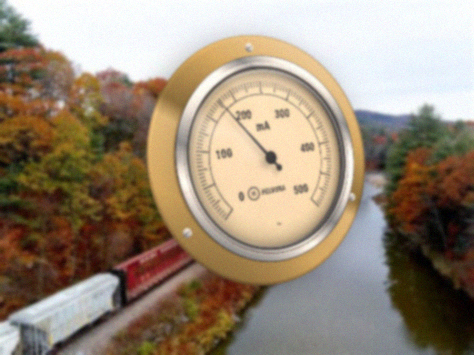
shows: 175 mA
